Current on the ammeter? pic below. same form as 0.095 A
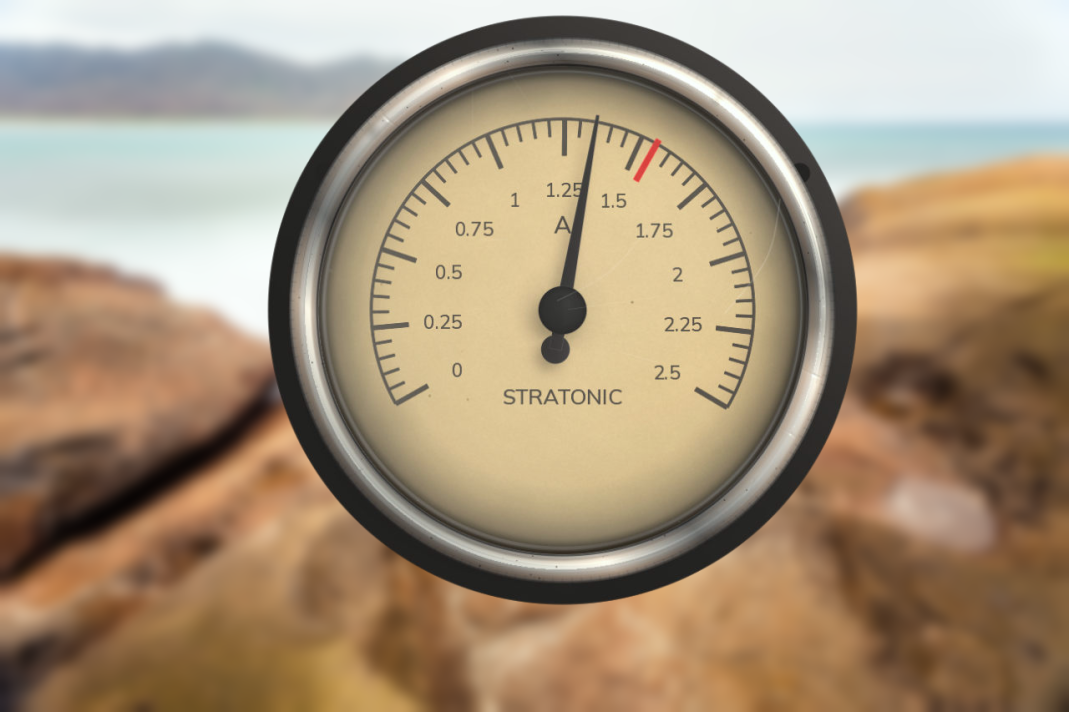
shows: 1.35 A
